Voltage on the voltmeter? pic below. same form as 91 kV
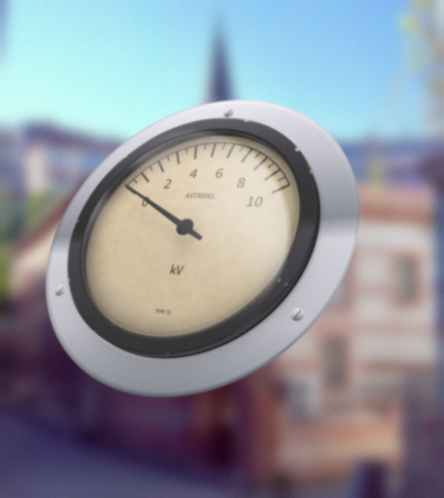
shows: 0 kV
